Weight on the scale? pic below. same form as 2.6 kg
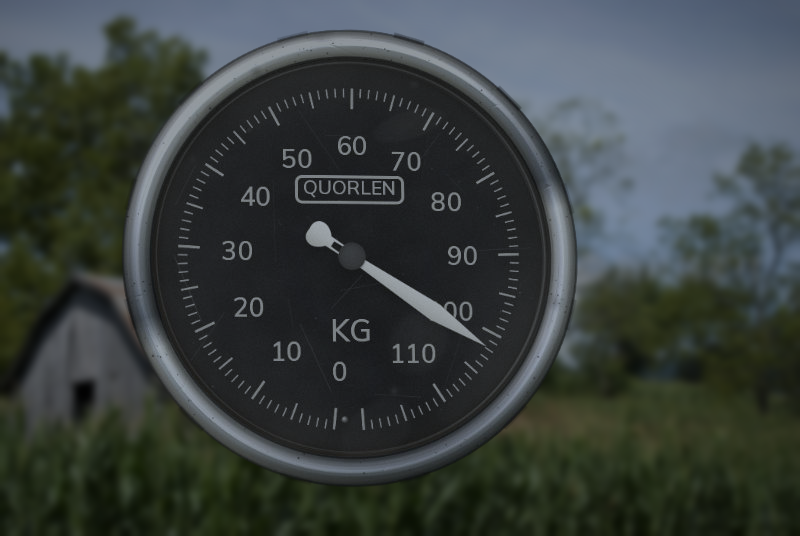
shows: 102 kg
